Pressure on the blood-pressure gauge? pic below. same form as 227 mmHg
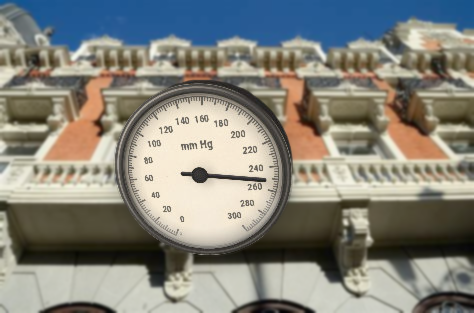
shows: 250 mmHg
